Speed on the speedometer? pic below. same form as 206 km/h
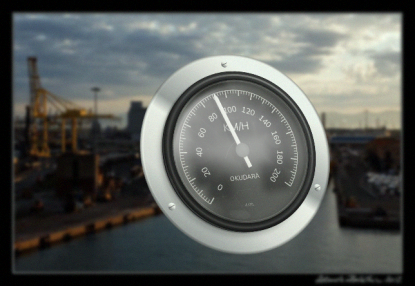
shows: 90 km/h
